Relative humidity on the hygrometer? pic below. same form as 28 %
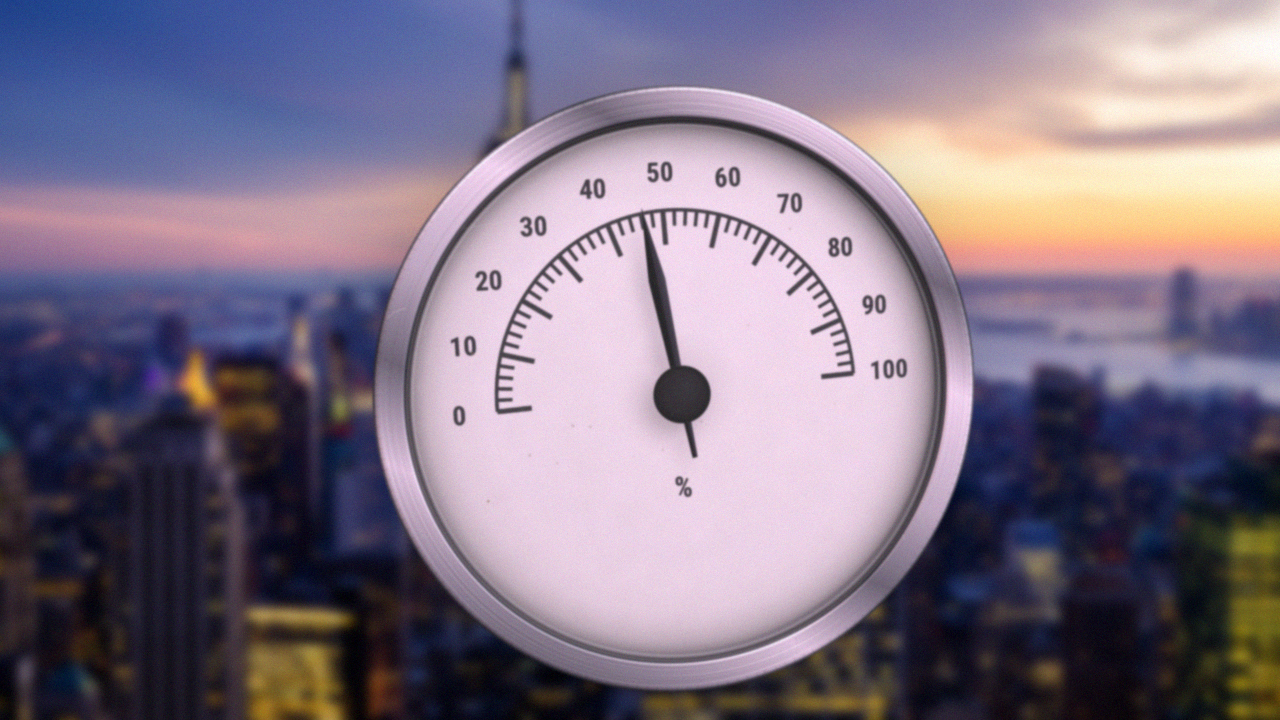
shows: 46 %
